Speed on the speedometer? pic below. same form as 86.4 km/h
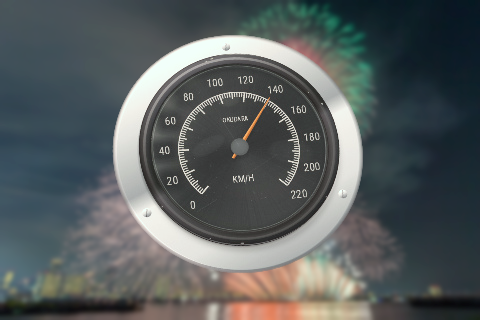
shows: 140 km/h
